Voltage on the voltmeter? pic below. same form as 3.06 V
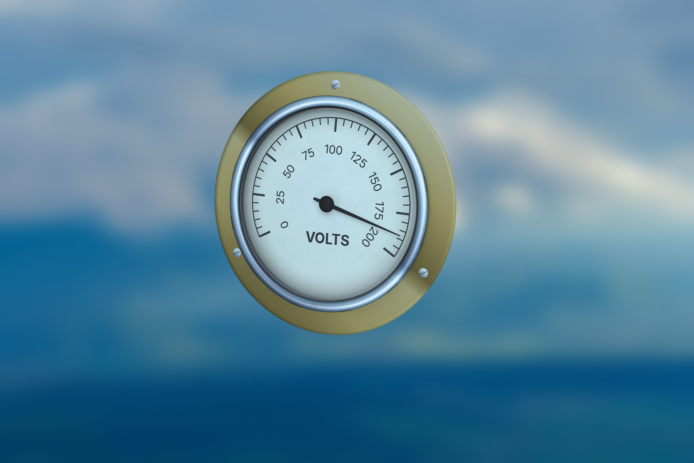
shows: 187.5 V
